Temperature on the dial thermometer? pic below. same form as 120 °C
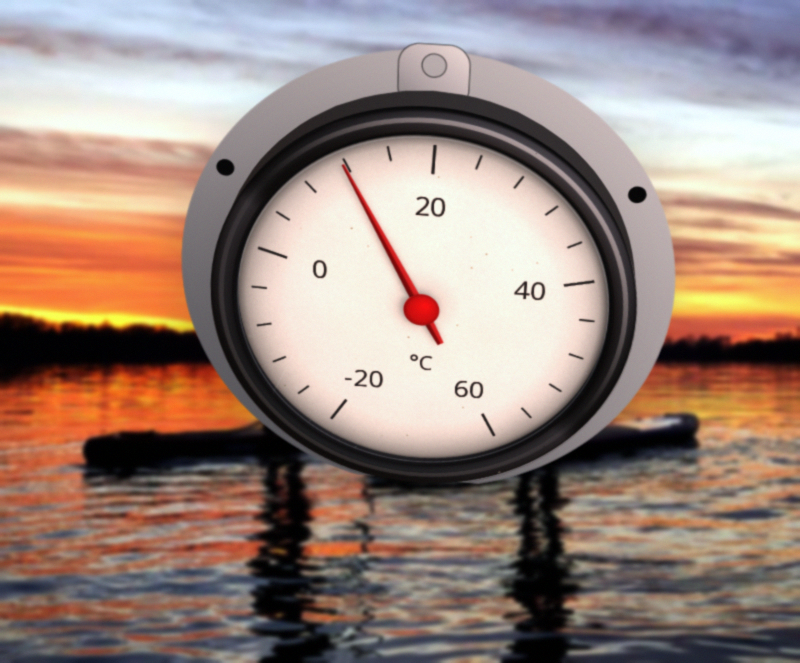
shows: 12 °C
